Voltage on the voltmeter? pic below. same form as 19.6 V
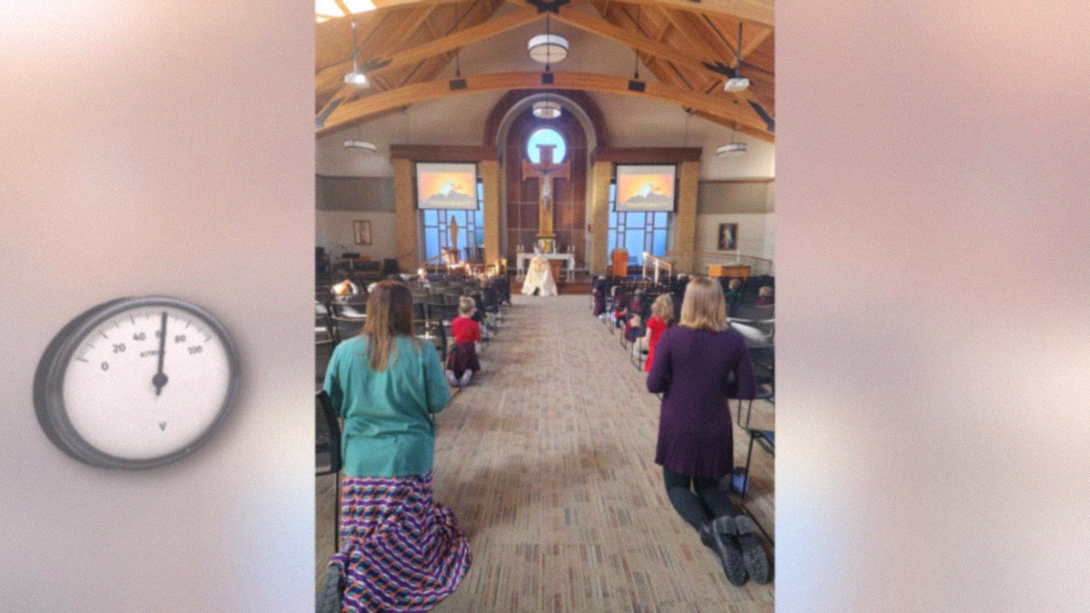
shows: 60 V
